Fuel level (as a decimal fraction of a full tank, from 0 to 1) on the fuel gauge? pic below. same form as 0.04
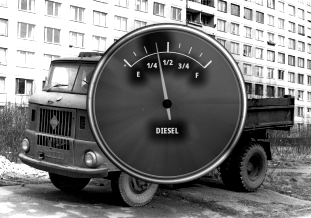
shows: 0.375
